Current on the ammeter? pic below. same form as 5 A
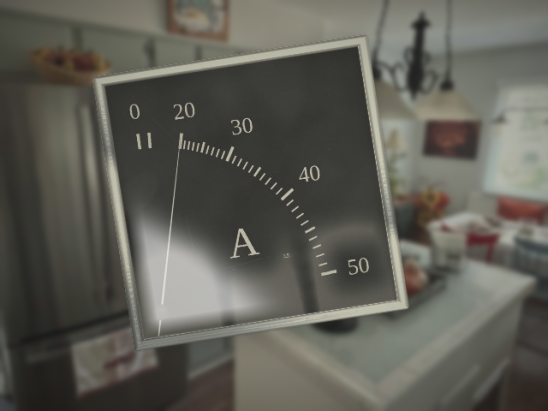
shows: 20 A
